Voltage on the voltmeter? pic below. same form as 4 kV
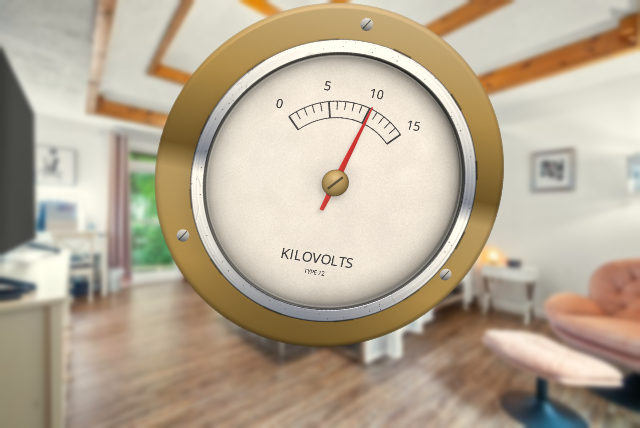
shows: 10 kV
